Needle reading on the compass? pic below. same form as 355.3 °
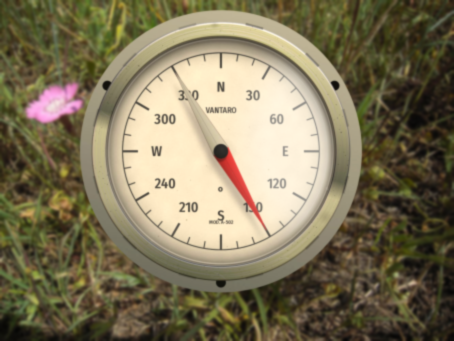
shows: 150 °
